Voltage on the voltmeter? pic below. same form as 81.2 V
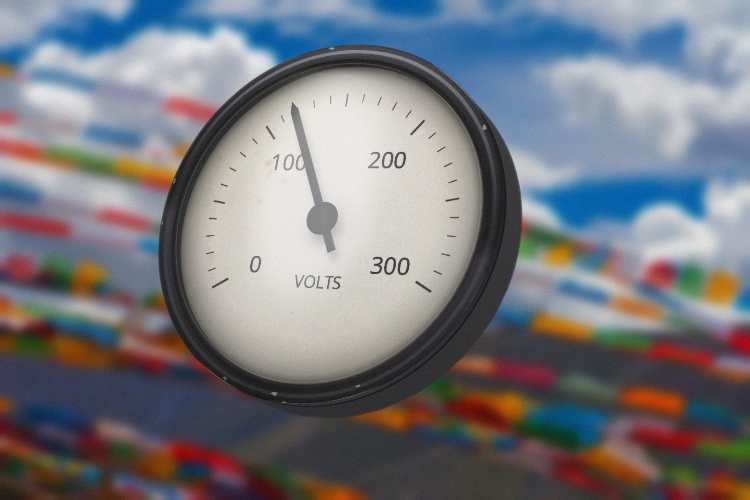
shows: 120 V
